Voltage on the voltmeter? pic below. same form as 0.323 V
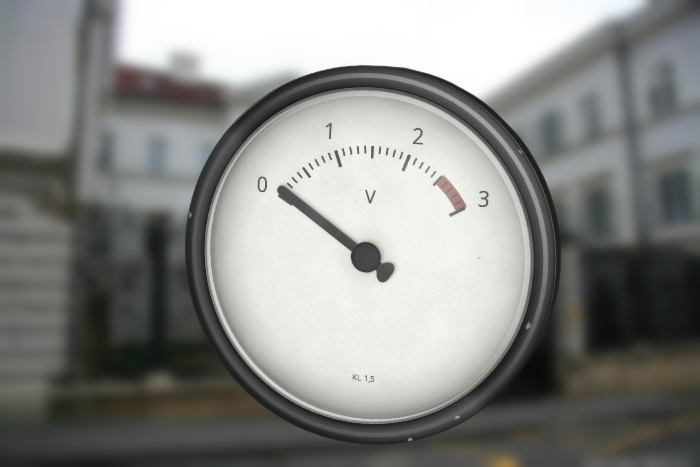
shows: 0.1 V
